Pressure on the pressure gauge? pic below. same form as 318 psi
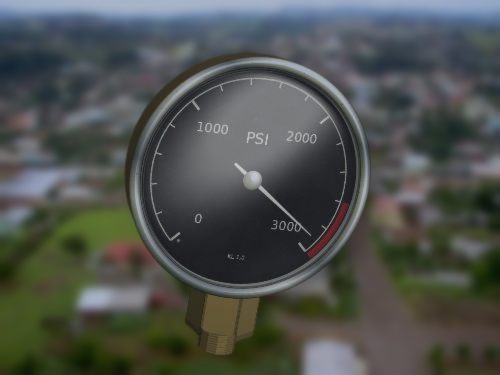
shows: 2900 psi
